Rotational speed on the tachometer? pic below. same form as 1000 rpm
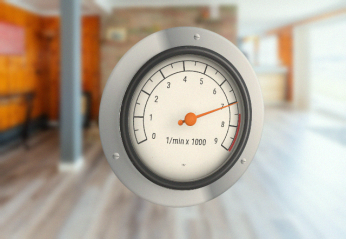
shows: 7000 rpm
